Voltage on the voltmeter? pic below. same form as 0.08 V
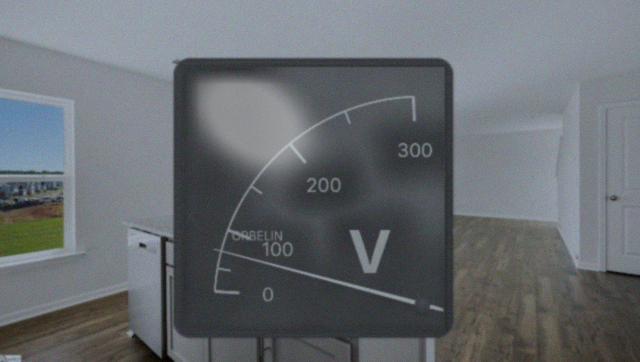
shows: 75 V
